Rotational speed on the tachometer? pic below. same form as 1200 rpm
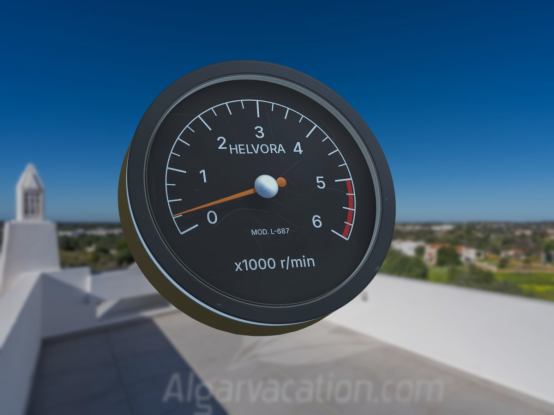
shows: 250 rpm
